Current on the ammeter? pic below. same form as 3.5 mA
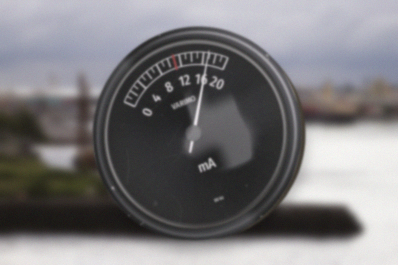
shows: 17 mA
